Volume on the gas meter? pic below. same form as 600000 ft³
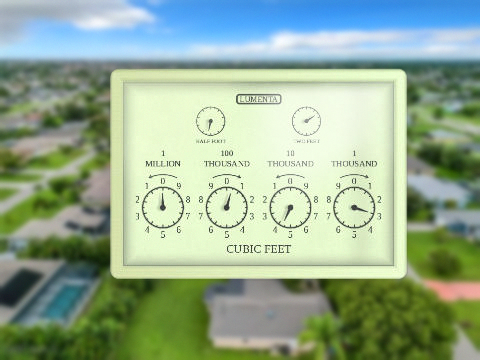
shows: 4300 ft³
